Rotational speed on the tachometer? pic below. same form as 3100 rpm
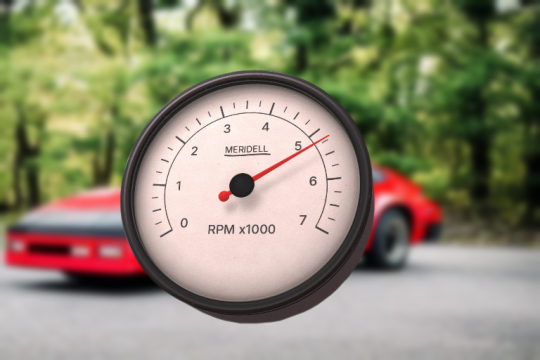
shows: 5250 rpm
